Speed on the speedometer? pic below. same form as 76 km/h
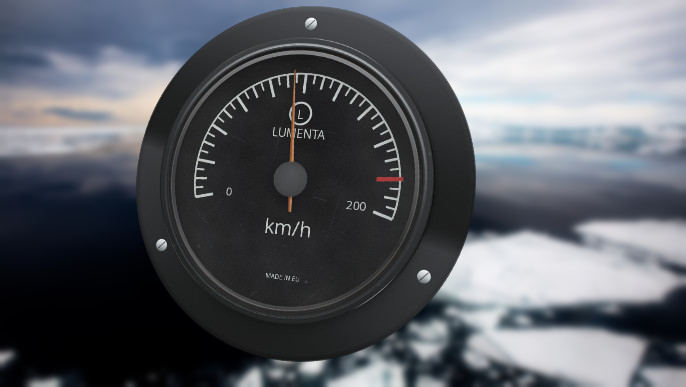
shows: 95 km/h
